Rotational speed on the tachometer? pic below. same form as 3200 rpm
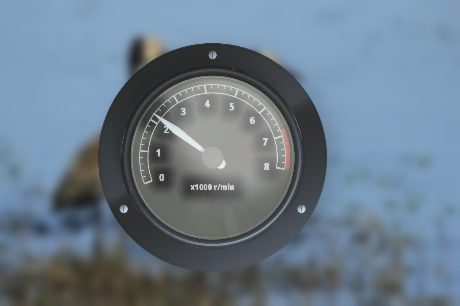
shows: 2200 rpm
